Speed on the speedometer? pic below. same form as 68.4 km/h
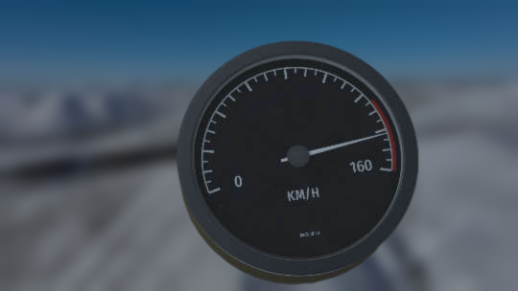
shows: 142.5 km/h
